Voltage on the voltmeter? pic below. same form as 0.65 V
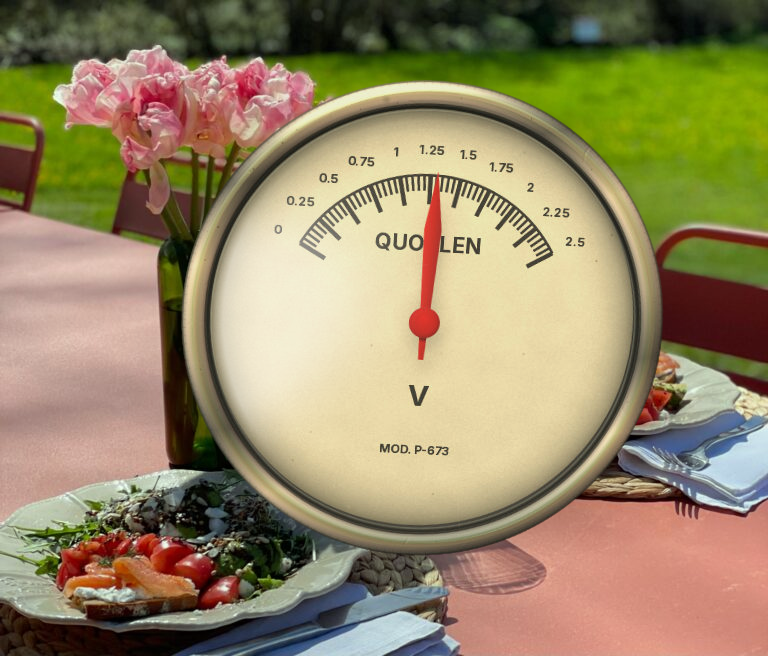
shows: 1.3 V
